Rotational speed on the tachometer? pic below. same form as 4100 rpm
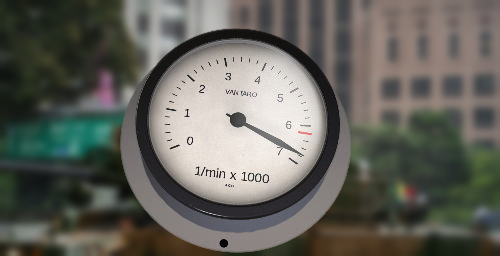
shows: 6800 rpm
